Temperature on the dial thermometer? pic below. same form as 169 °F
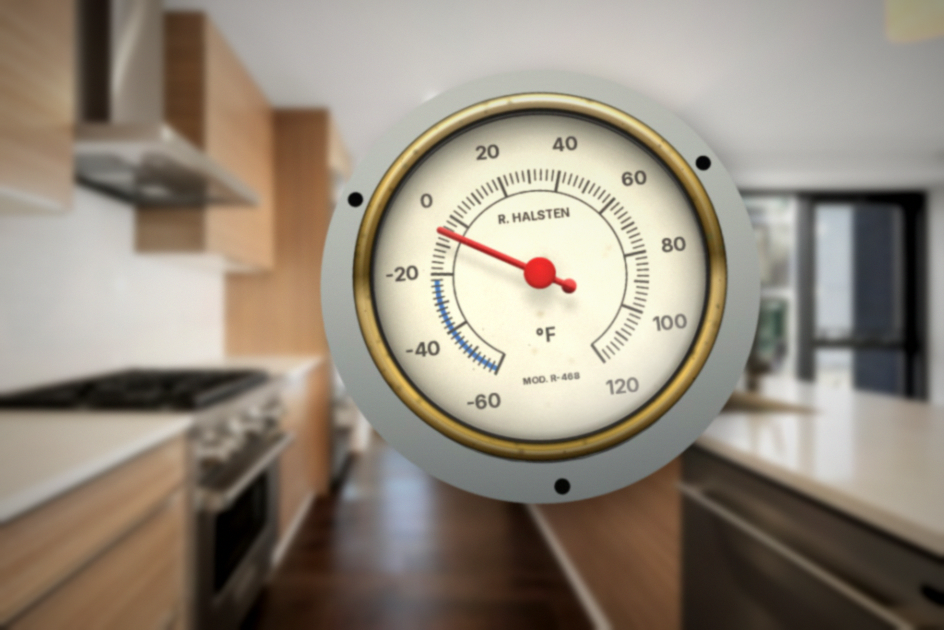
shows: -6 °F
